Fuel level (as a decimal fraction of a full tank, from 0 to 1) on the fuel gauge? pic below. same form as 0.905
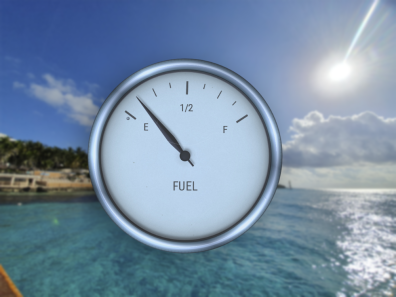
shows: 0.125
